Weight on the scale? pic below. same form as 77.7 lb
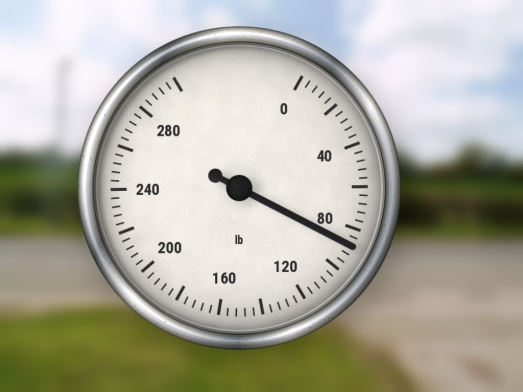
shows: 88 lb
